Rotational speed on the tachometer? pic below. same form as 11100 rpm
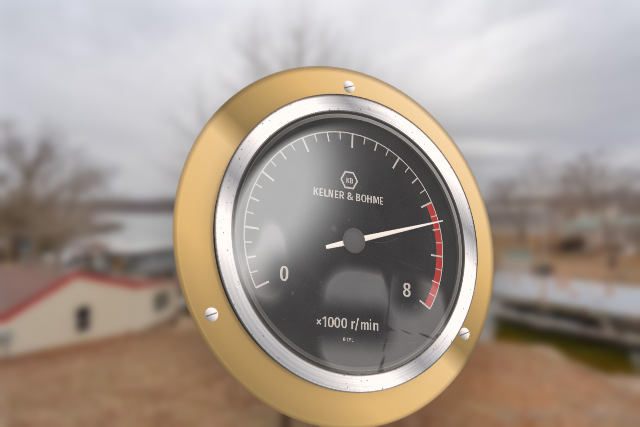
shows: 6375 rpm
